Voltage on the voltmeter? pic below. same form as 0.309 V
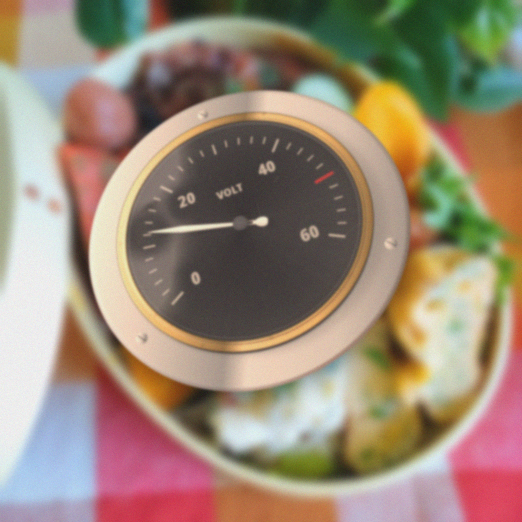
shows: 12 V
